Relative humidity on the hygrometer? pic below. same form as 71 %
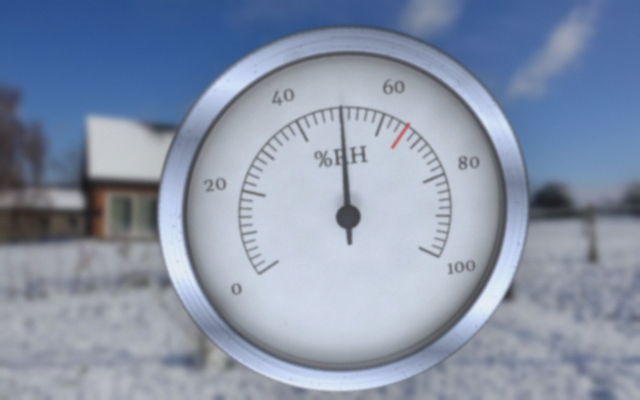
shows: 50 %
